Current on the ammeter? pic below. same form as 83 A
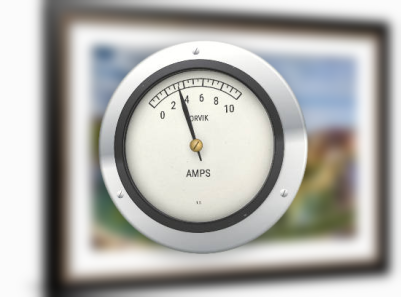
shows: 3.5 A
